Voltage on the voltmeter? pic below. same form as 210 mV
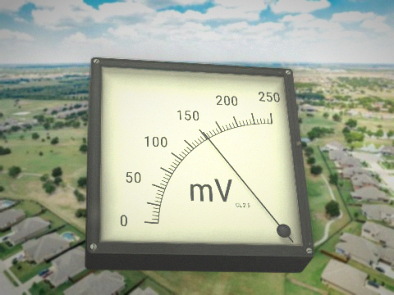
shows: 150 mV
